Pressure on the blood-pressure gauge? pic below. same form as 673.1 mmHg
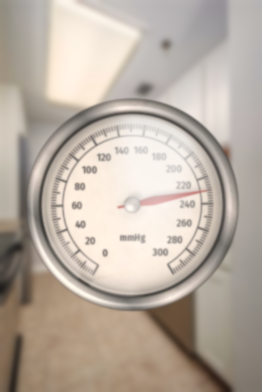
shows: 230 mmHg
